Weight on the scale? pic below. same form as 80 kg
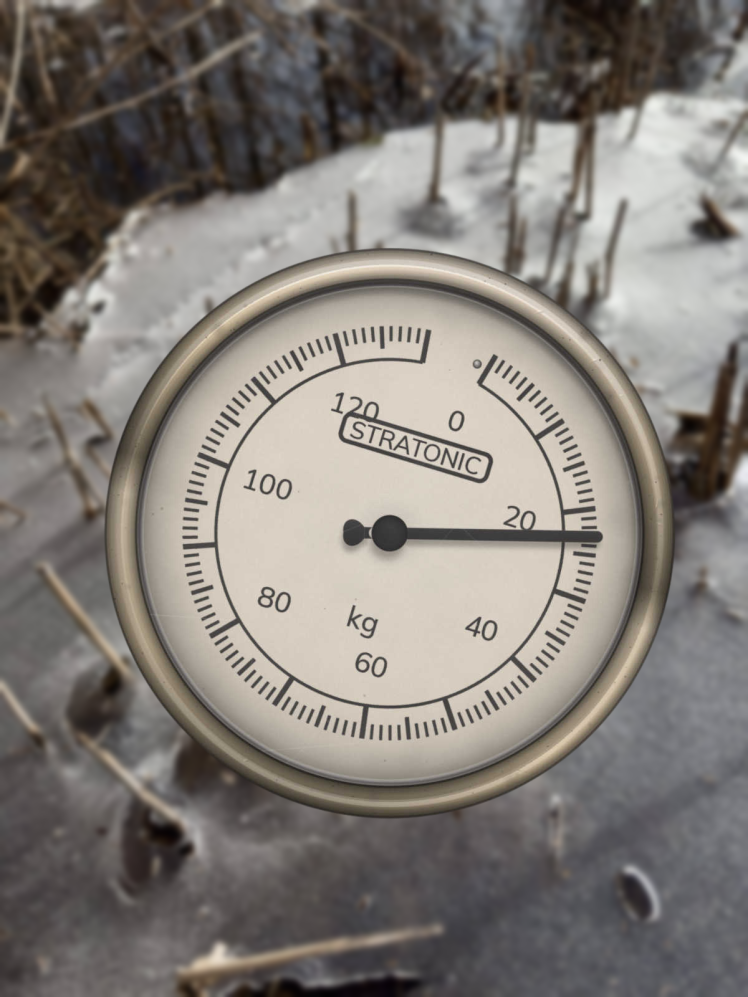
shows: 23 kg
